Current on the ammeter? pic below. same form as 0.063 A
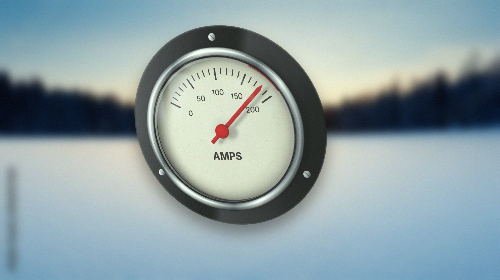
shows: 180 A
